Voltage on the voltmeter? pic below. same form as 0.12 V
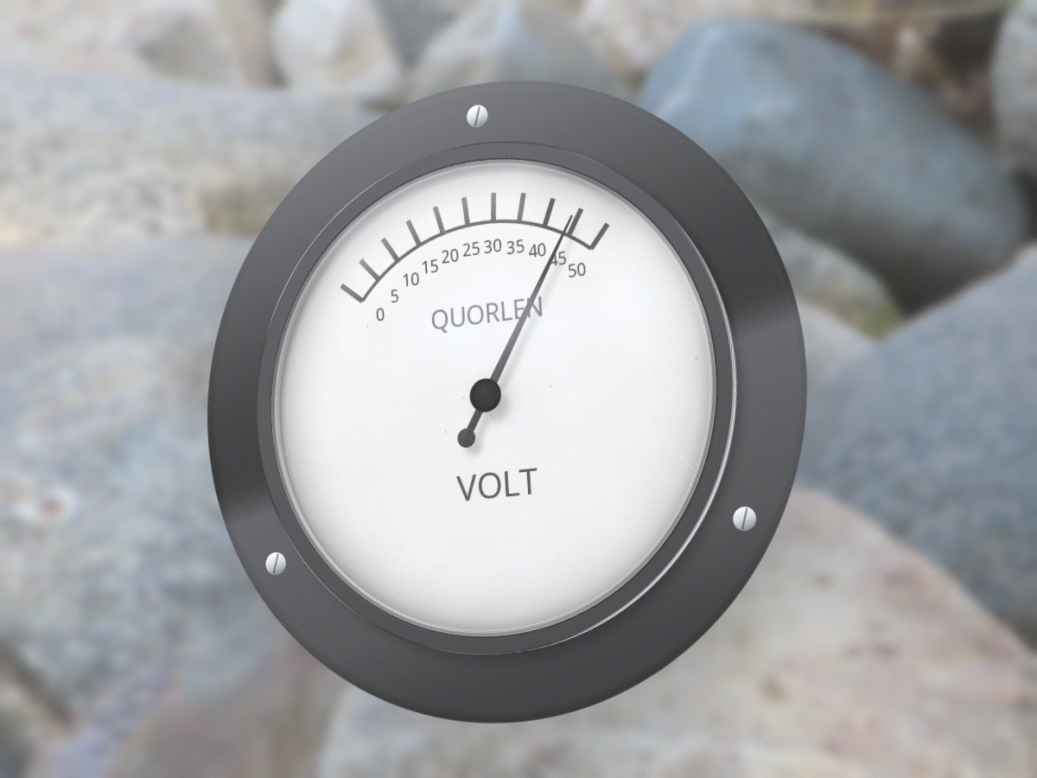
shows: 45 V
